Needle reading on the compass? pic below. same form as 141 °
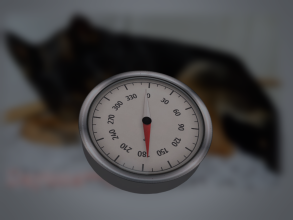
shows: 175 °
